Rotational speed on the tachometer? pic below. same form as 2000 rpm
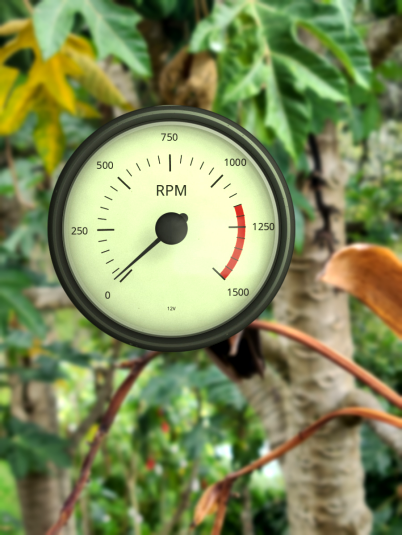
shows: 25 rpm
